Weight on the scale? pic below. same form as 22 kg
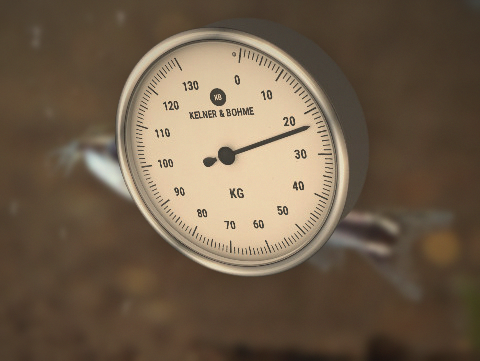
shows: 23 kg
